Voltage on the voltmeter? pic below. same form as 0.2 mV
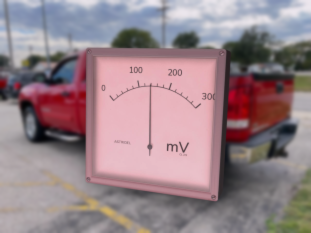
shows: 140 mV
